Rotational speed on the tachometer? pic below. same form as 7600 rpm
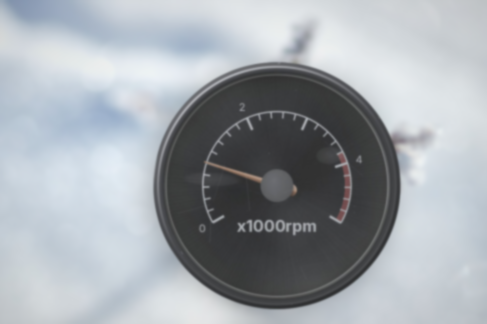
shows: 1000 rpm
